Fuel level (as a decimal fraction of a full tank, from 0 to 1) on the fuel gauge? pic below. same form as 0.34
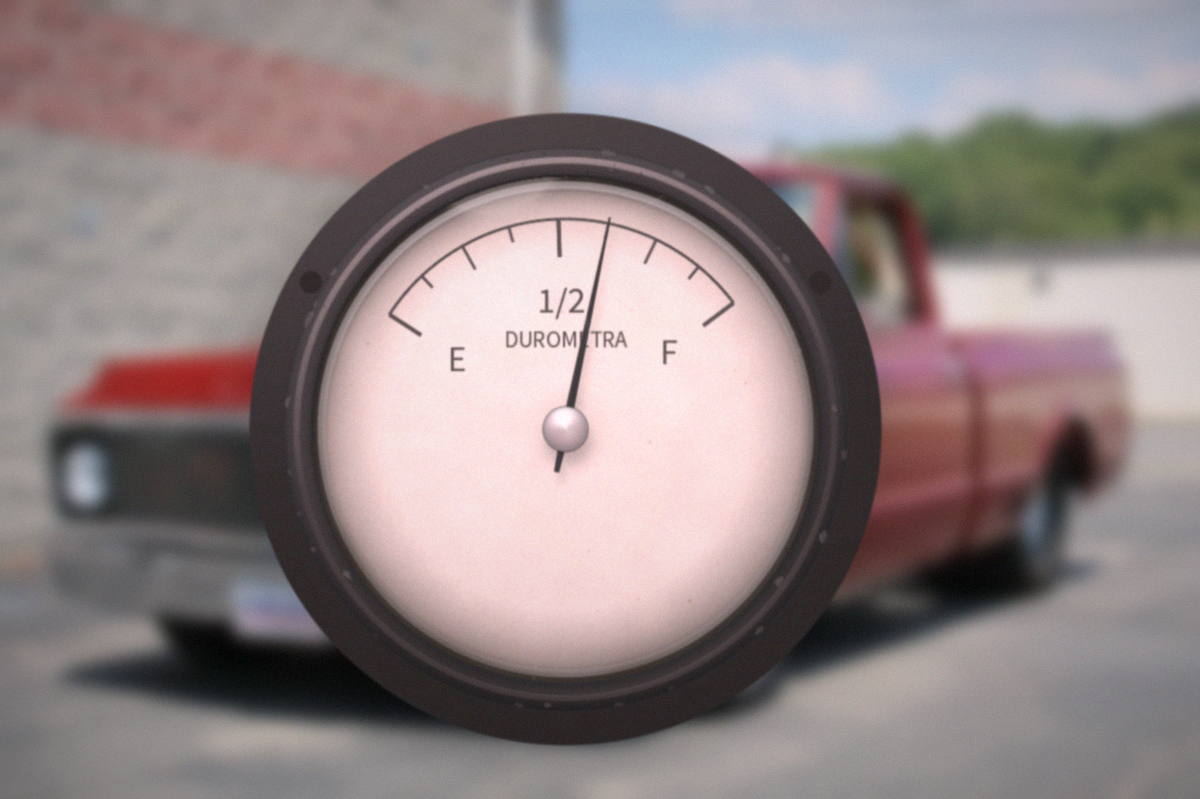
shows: 0.625
